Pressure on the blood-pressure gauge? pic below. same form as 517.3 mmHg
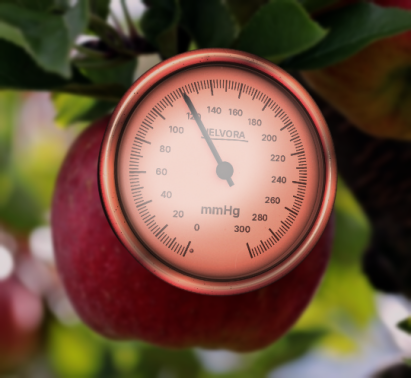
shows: 120 mmHg
